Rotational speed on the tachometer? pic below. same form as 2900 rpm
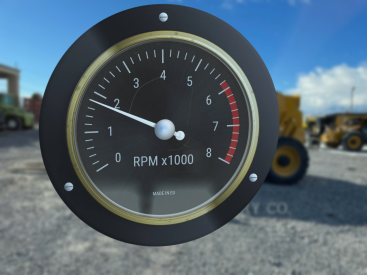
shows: 1800 rpm
